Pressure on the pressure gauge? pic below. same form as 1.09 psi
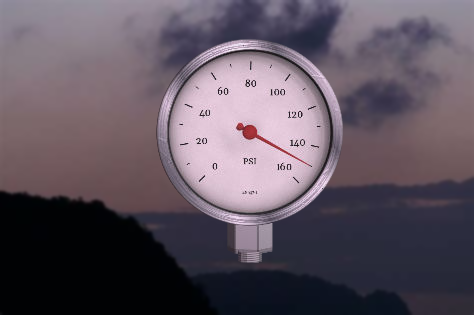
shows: 150 psi
